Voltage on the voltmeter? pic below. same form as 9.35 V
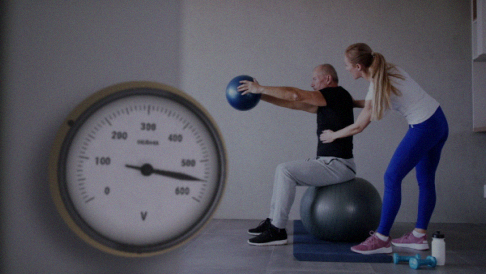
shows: 550 V
